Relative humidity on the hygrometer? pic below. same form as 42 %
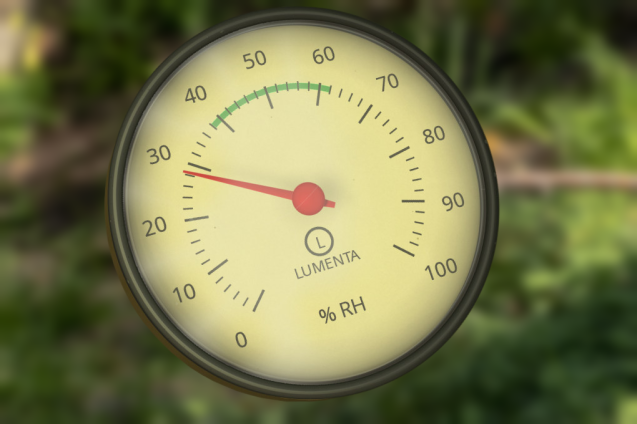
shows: 28 %
